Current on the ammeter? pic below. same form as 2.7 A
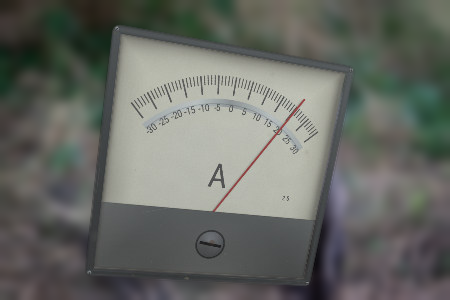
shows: 20 A
